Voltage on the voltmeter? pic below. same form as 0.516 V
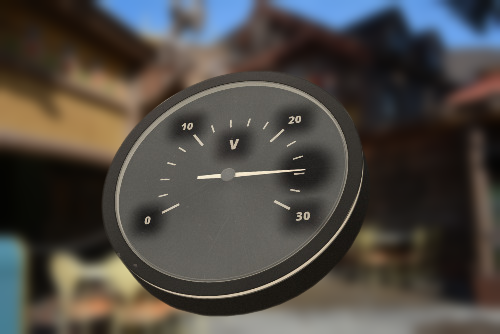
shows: 26 V
